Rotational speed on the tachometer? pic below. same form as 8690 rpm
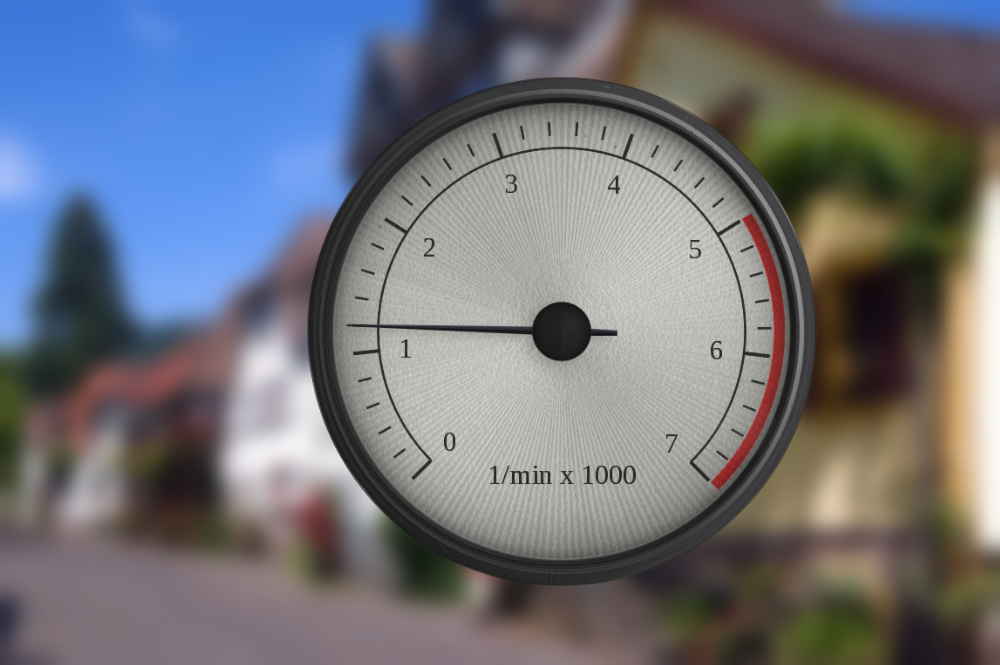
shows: 1200 rpm
